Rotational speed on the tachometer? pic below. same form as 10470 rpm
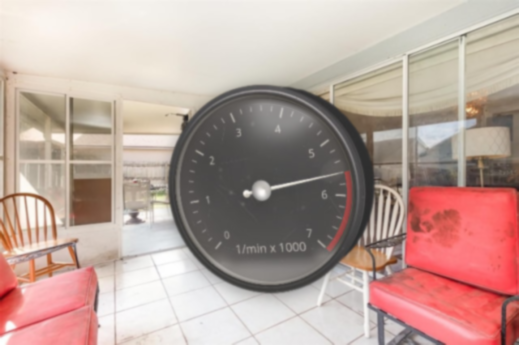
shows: 5600 rpm
